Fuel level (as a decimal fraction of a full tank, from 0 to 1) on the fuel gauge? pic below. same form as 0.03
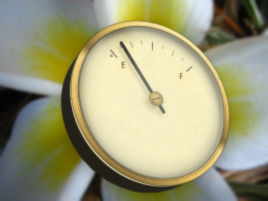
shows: 0.125
